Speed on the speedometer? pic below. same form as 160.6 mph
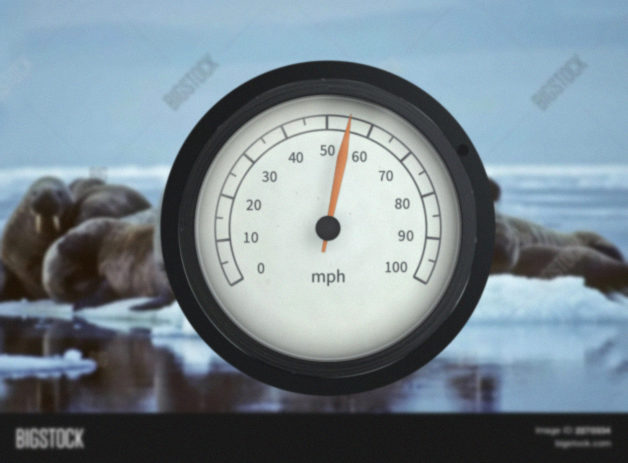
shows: 55 mph
